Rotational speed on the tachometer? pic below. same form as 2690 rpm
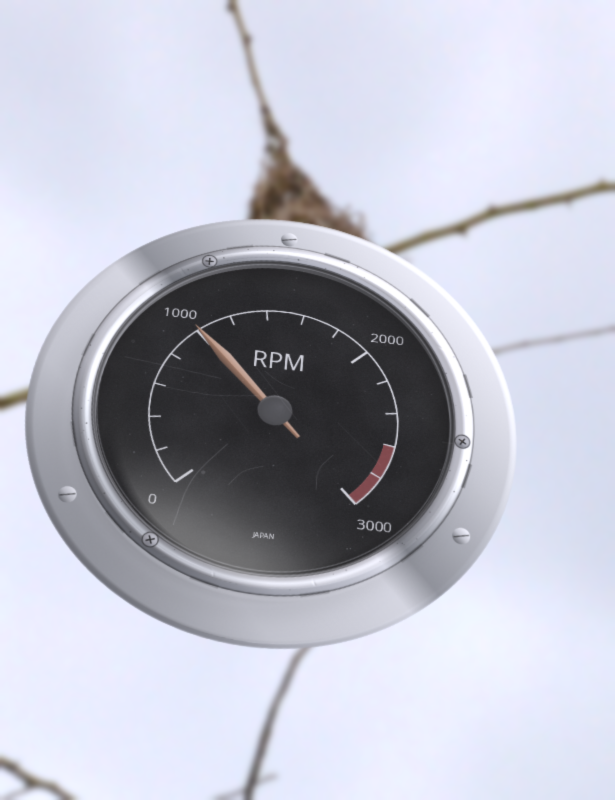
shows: 1000 rpm
